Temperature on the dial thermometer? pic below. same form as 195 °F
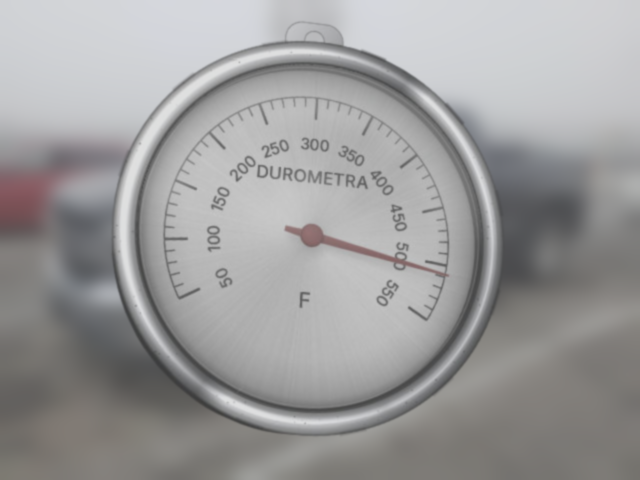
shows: 510 °F
